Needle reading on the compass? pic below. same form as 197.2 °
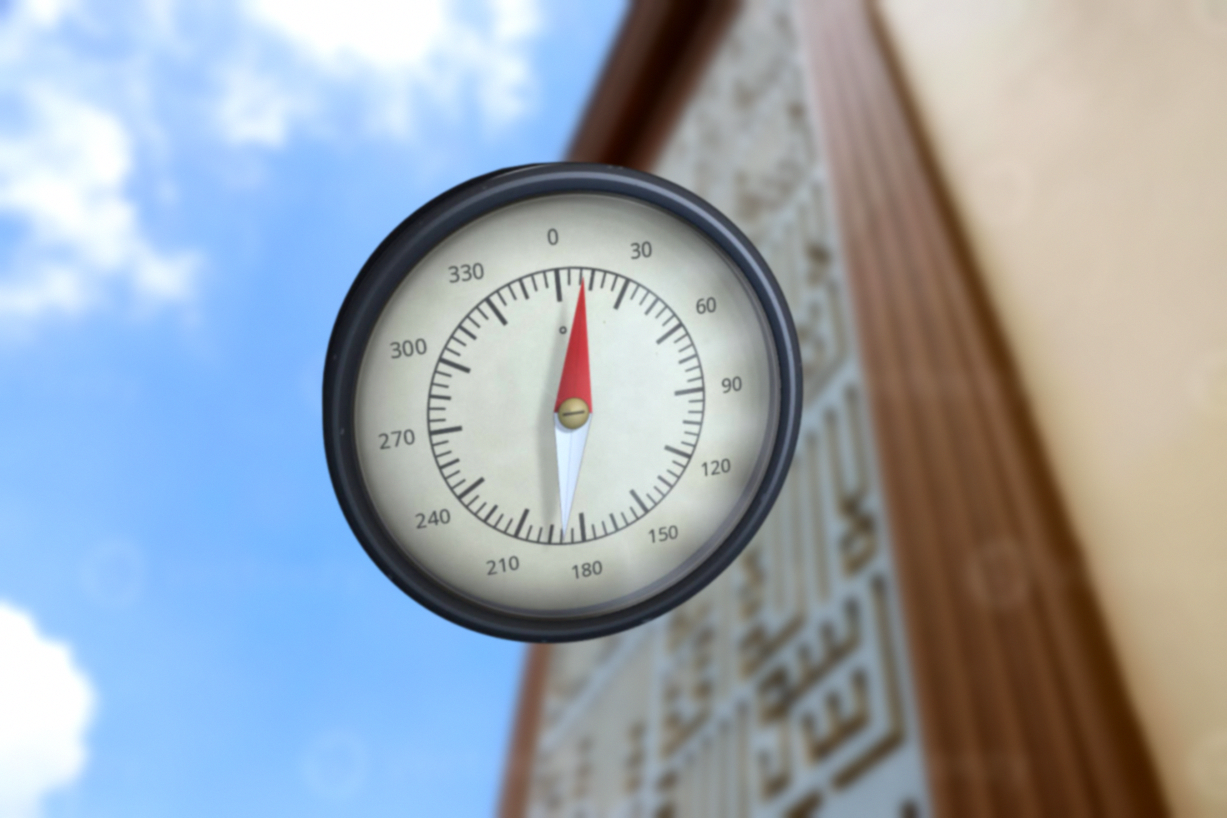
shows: 10 °
